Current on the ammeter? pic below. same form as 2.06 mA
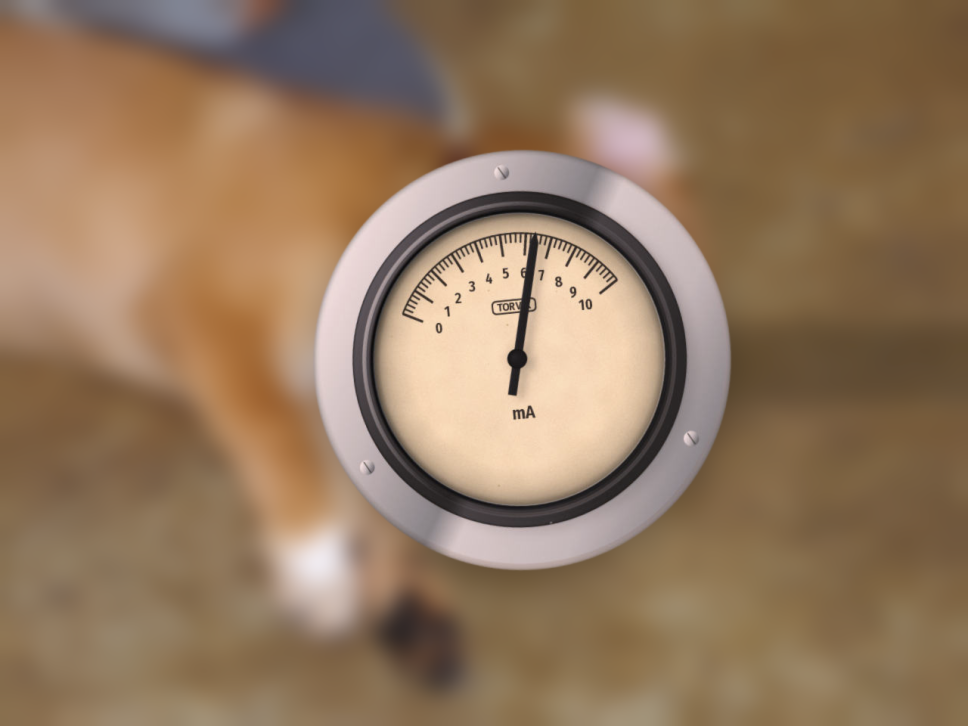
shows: 6.4 mA
